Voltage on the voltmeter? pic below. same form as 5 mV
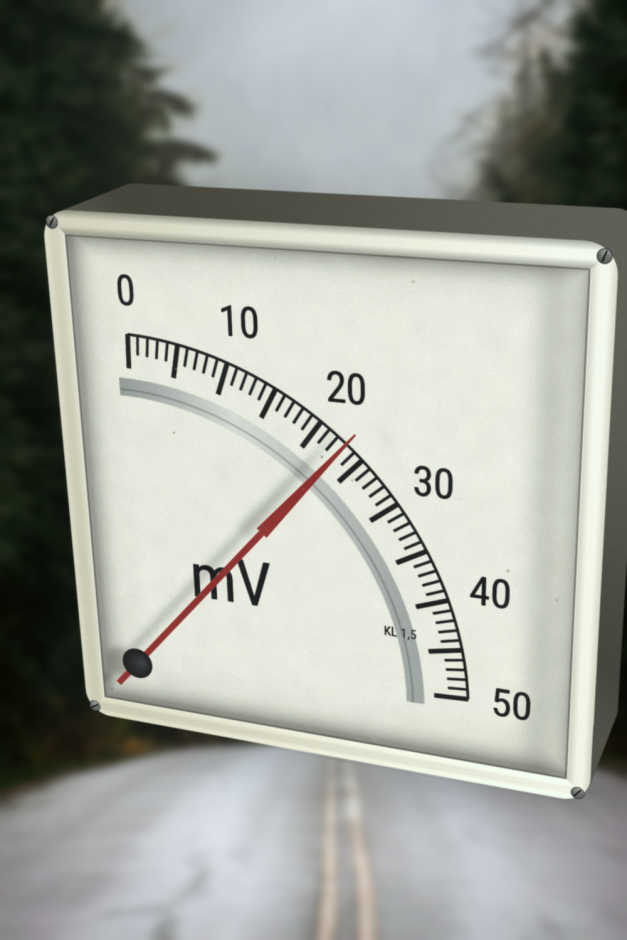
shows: 23 mV
